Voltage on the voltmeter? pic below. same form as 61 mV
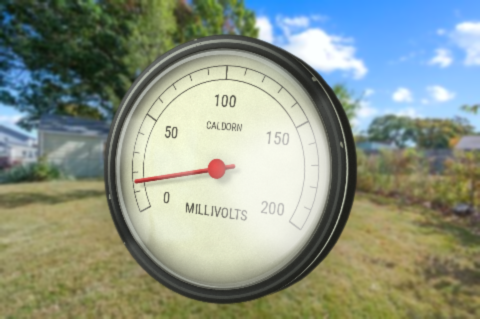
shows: 15 mV
